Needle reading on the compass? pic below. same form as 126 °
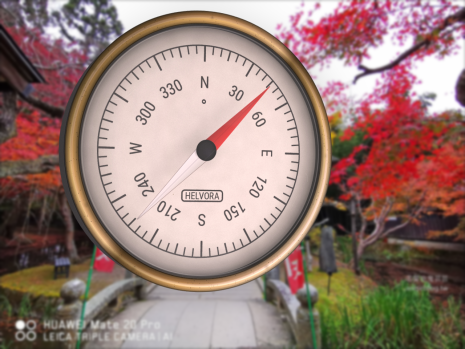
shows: 45 °
